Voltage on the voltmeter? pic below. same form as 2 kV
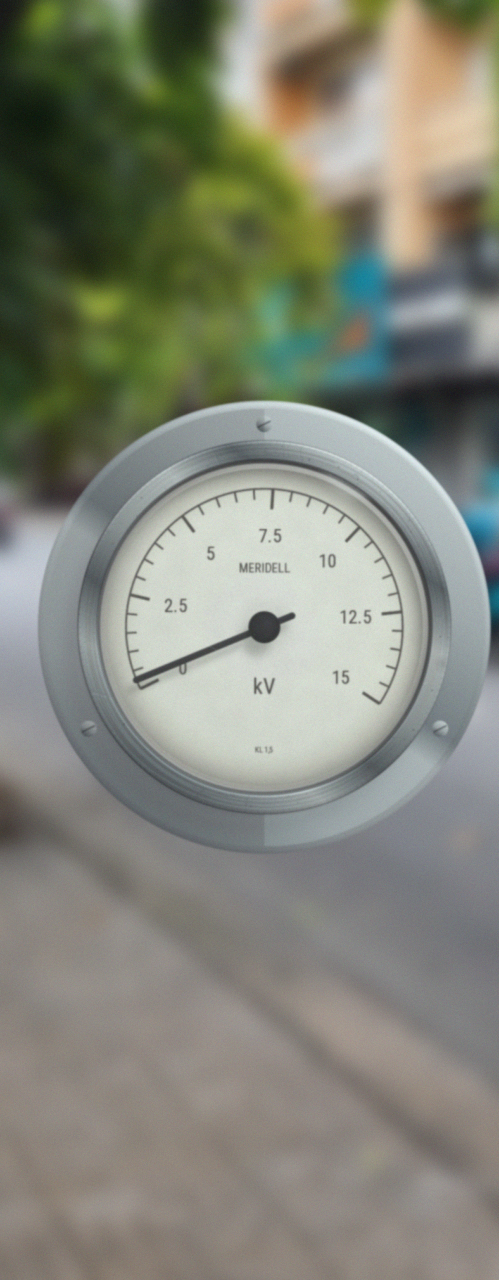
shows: 0.25 kV
